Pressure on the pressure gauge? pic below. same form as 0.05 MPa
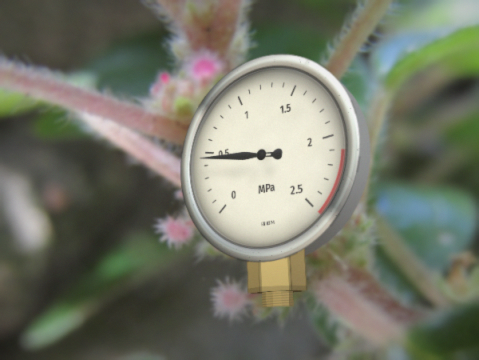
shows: 0.45 MPa
